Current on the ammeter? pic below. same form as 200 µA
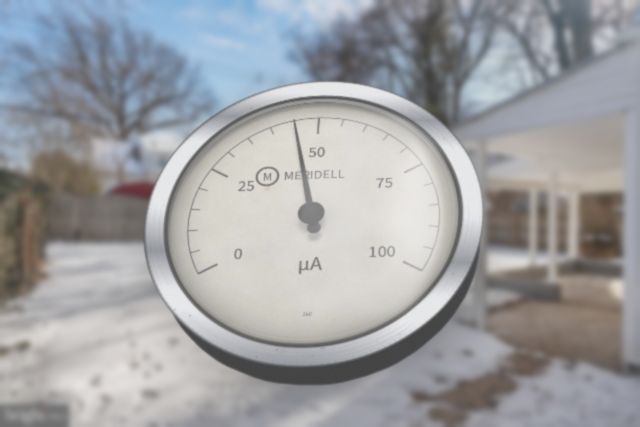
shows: 45 µA
